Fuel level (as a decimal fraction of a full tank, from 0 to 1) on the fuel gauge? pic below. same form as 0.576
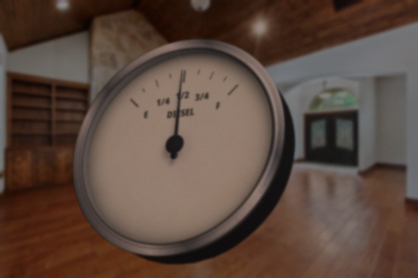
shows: 0.5
